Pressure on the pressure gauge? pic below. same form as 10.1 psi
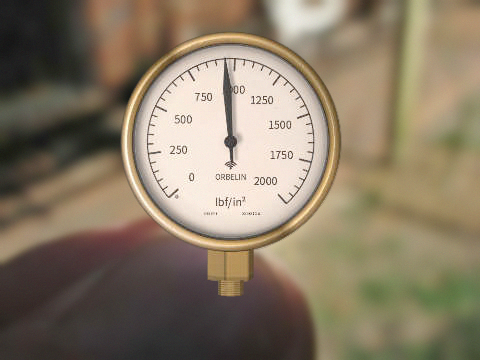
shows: 950 psi
